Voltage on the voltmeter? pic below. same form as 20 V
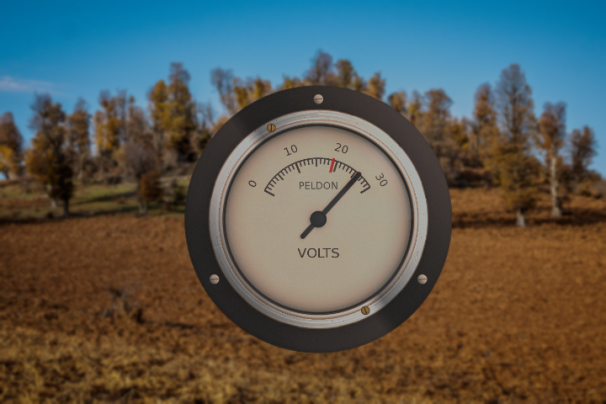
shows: 26 V
